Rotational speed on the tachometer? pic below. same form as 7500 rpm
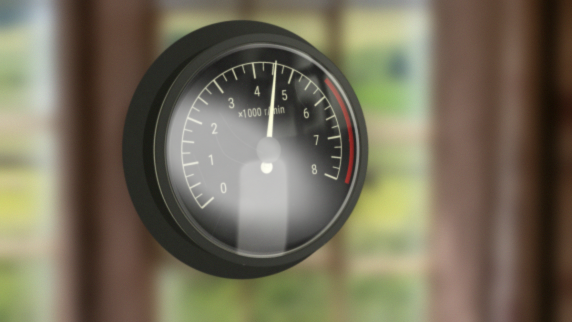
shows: 4500 rpm
